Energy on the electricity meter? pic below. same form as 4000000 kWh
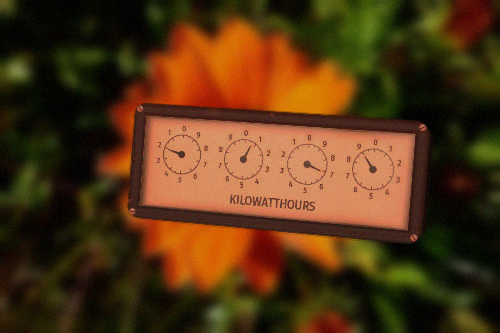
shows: 2069 kWh
